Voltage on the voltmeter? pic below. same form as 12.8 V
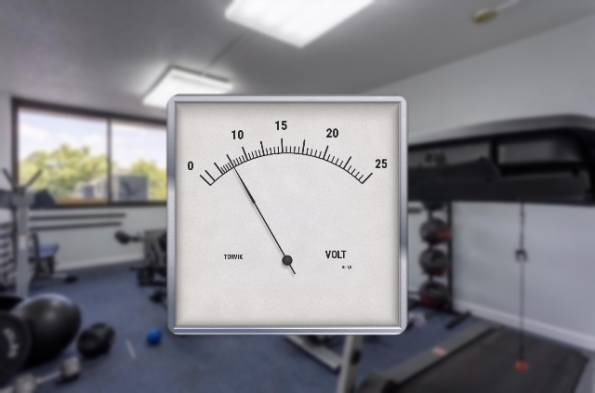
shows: 7.5 V
